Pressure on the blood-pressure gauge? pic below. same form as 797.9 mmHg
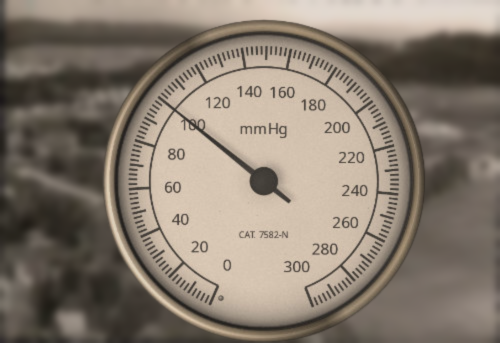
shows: 100 mmHg
